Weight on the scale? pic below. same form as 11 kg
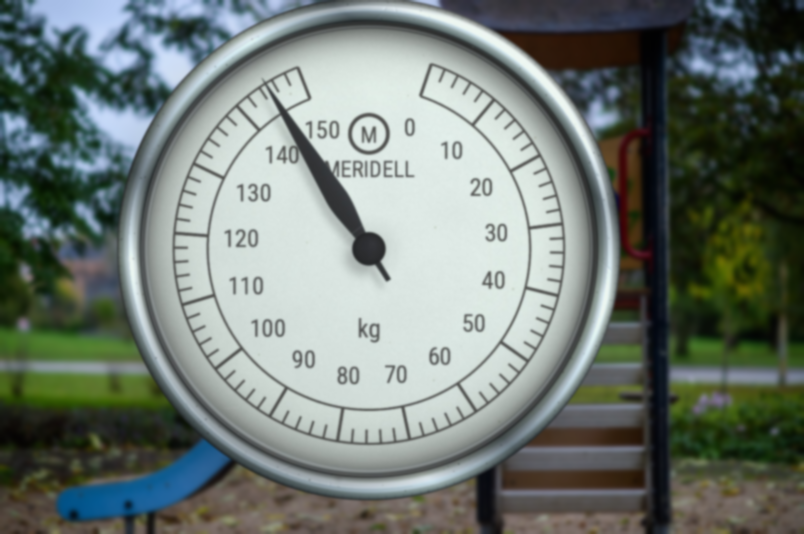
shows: 145 kg
